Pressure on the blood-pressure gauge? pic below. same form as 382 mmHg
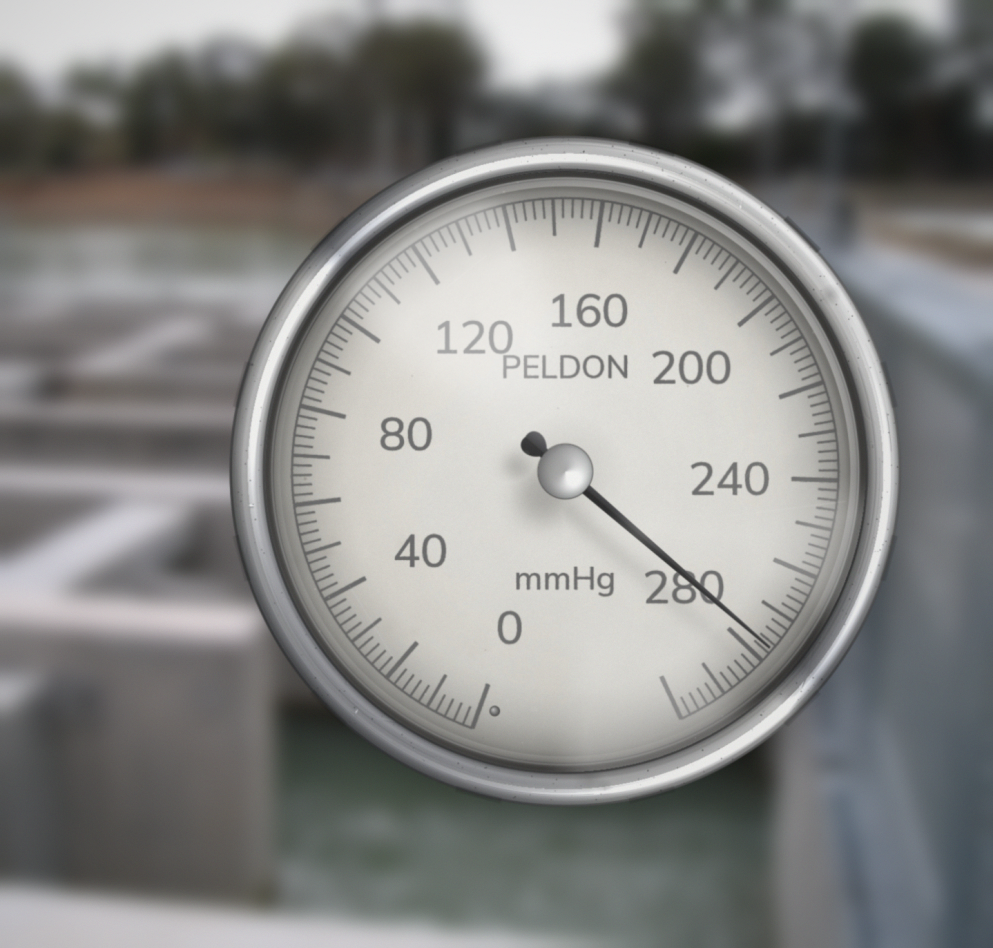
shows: 277 mmHg
